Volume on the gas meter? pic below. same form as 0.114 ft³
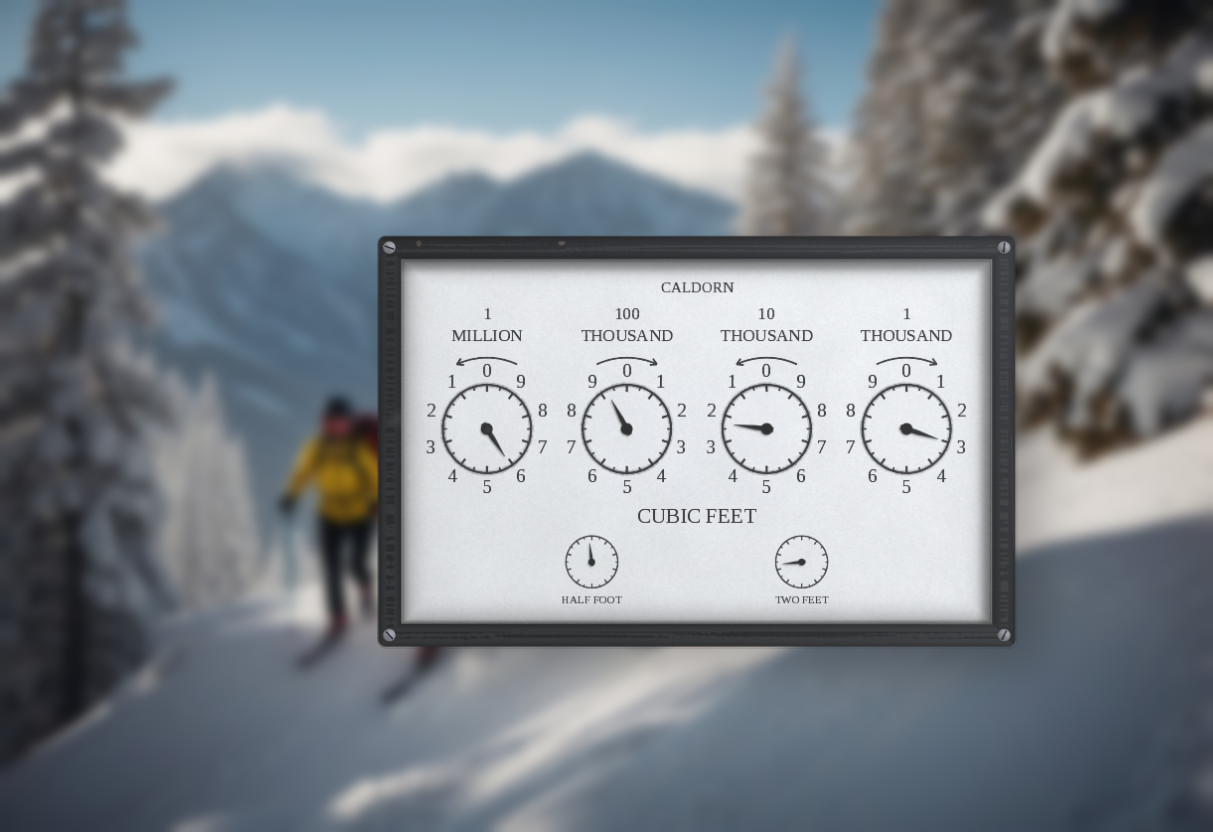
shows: 592300 ft³
